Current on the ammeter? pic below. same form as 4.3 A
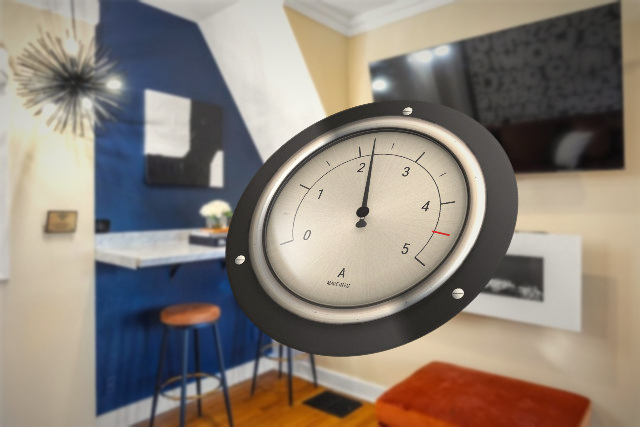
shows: 2.25 A
